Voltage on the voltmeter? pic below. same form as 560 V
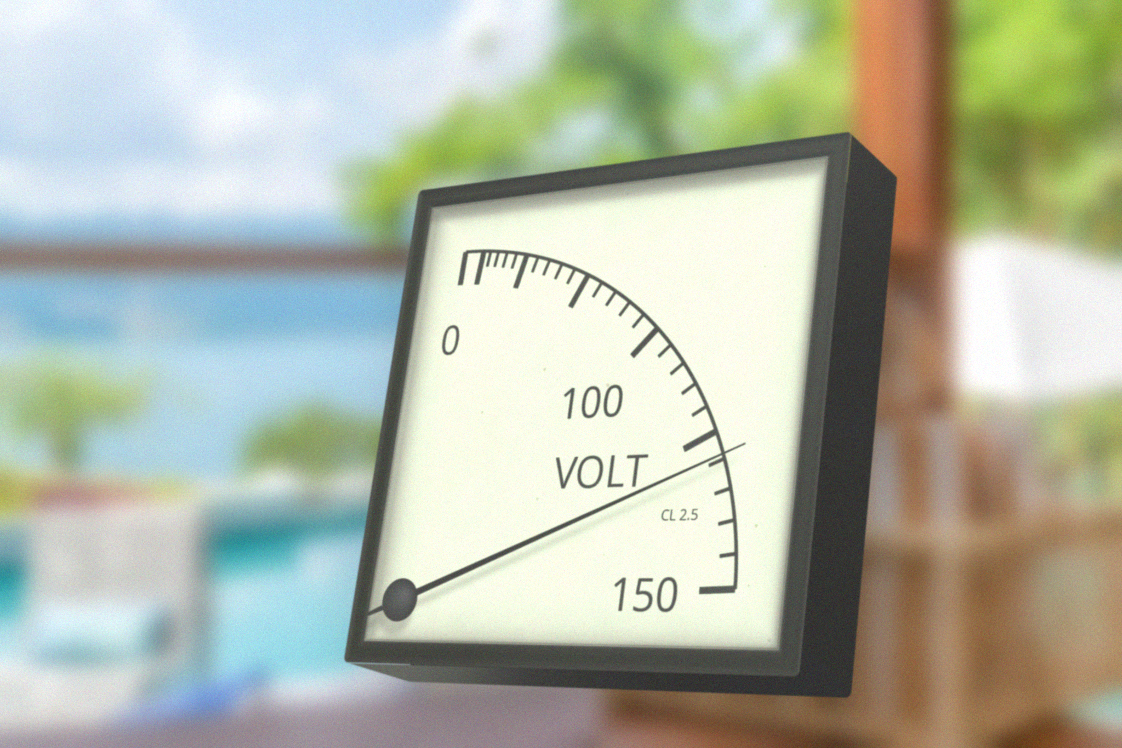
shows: 130 V
